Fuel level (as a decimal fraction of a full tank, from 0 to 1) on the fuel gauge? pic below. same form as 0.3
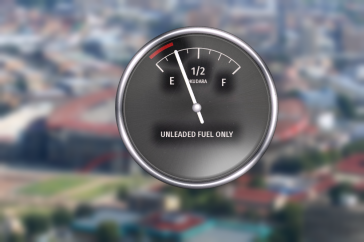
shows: 0.25
